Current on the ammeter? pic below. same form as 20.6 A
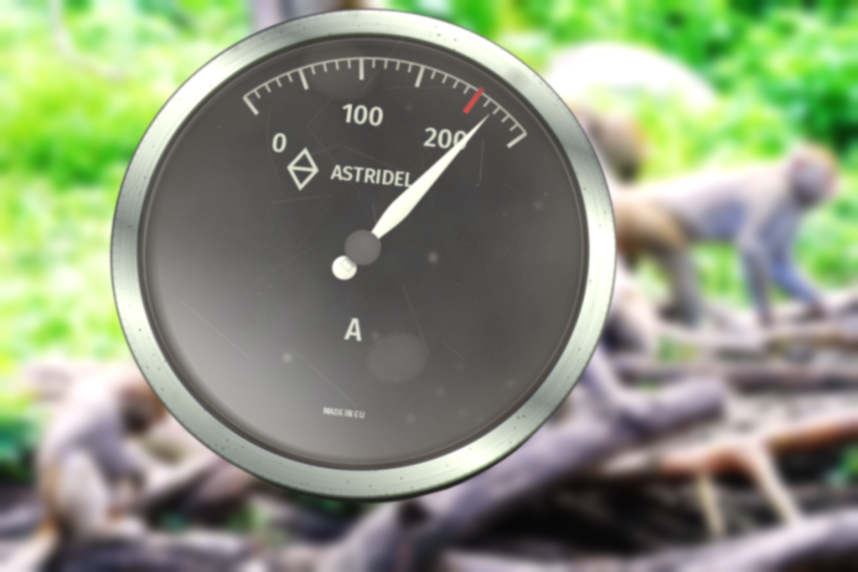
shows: 220 A
